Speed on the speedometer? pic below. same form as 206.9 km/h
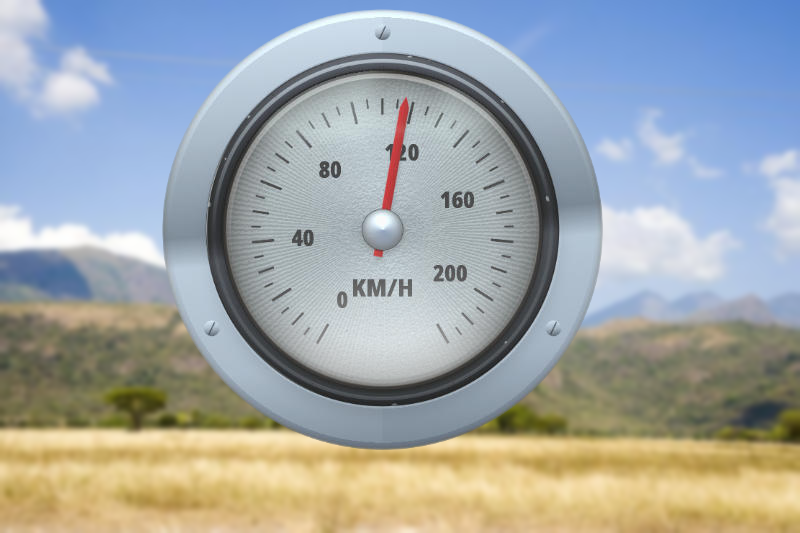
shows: 117.5 km/h
